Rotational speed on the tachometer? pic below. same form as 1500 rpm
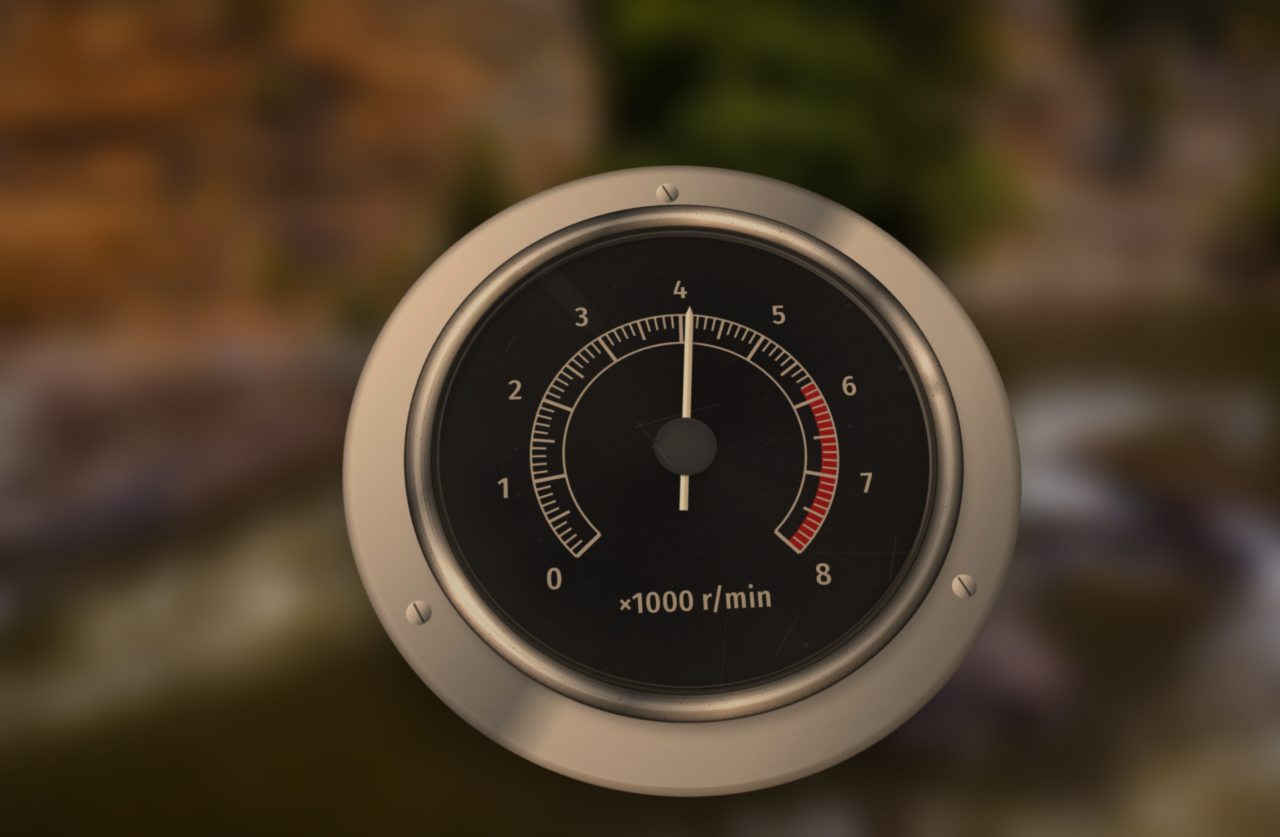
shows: 4100 rpm
